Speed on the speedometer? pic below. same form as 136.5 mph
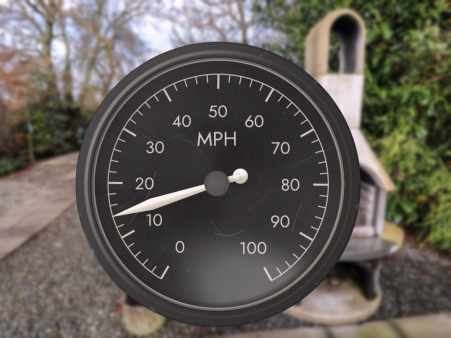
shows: 14 mph
